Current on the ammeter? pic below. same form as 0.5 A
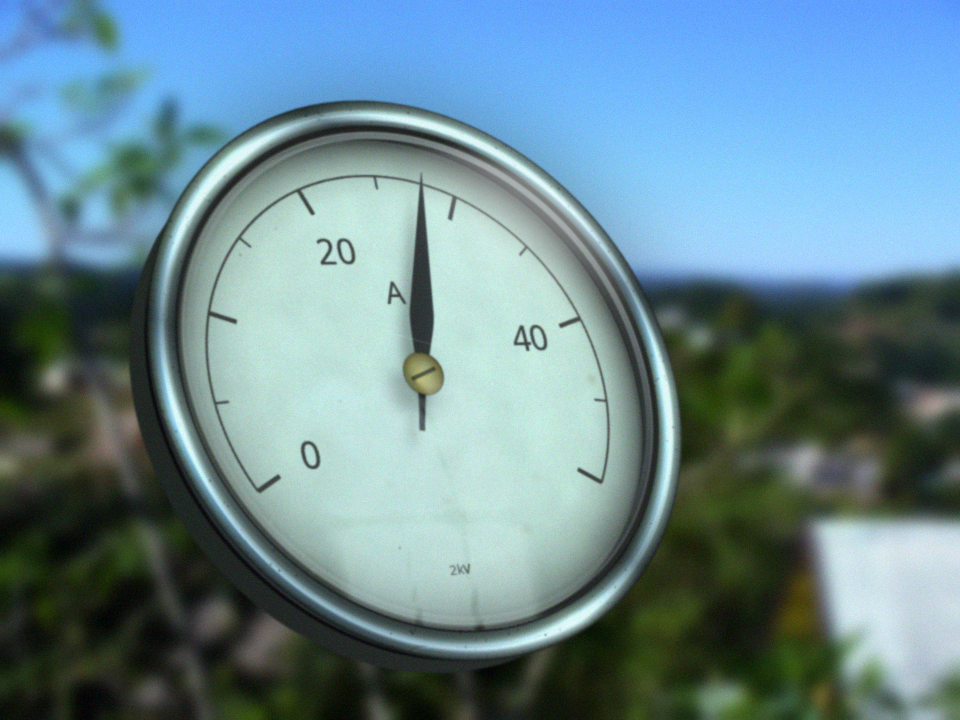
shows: 27.5 A
